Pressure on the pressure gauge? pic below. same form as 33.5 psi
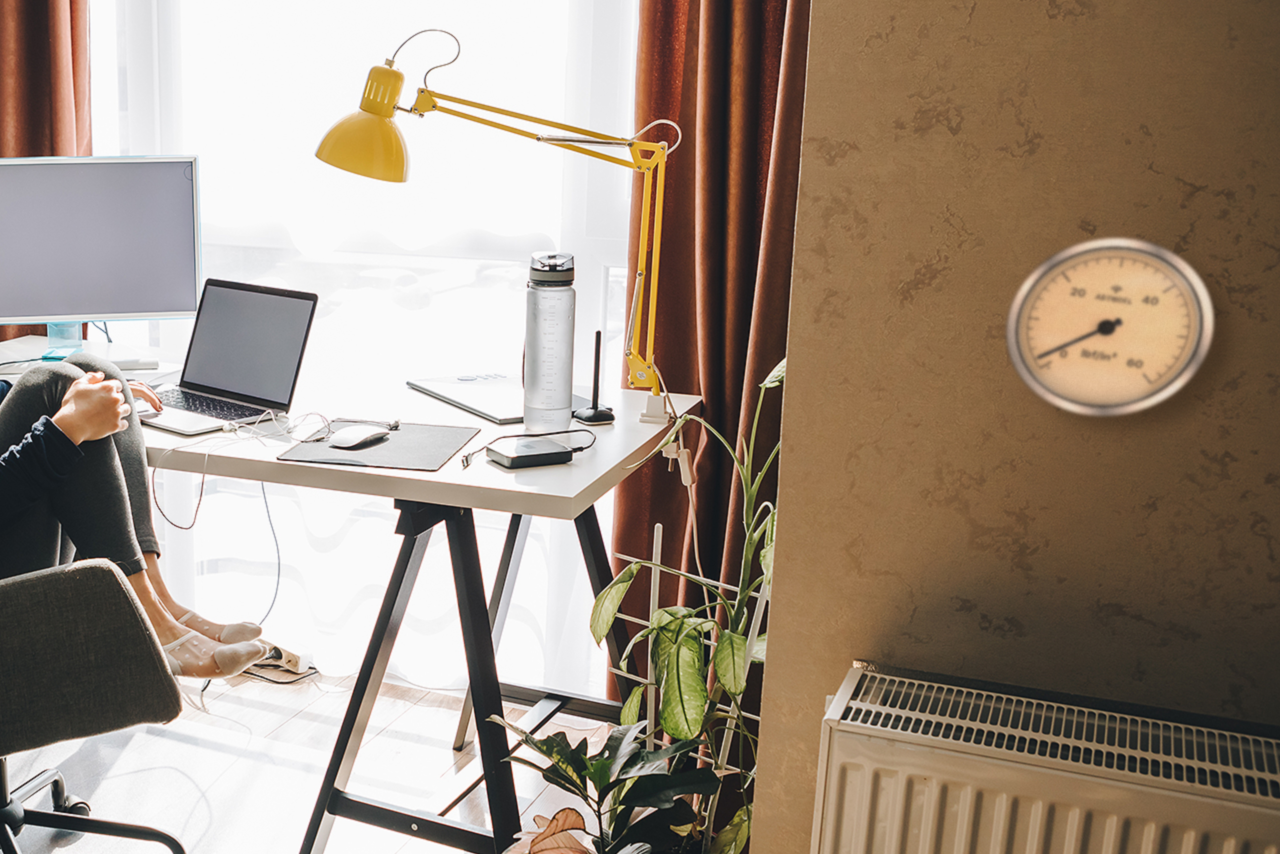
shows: 2 psi
